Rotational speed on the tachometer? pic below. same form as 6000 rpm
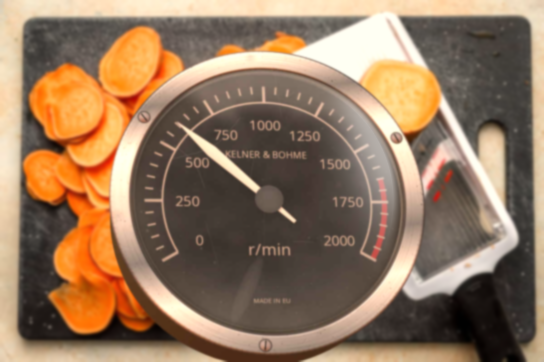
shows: 600 rpm
